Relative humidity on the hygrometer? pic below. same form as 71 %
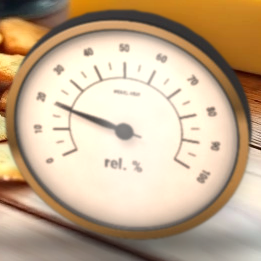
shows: 20 %
